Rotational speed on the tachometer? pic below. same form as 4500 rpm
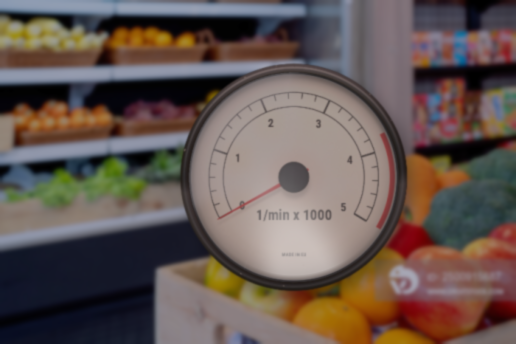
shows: 0 rpm
